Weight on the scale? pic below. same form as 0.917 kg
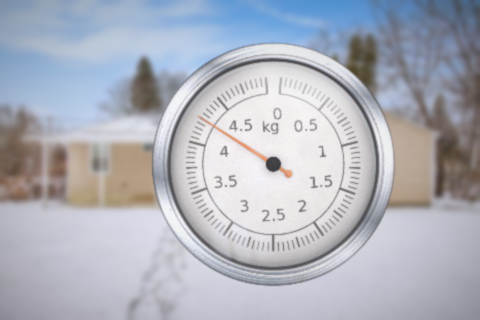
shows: 4.25 kg
